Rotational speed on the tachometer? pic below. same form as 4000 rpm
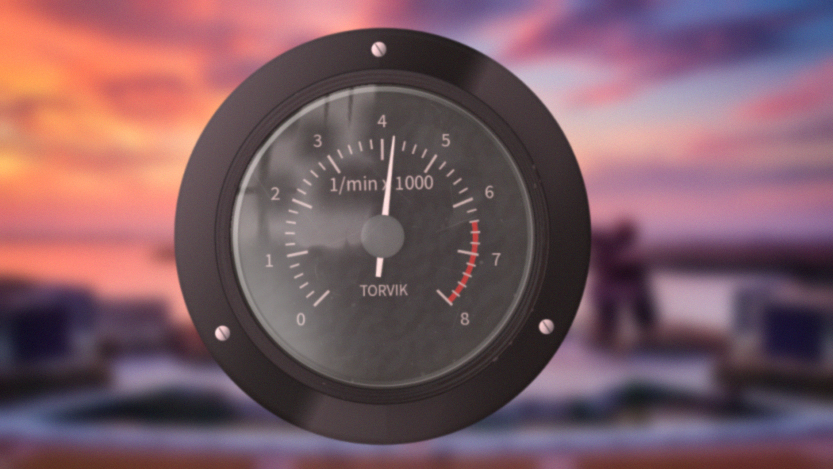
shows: 4200 rpm
